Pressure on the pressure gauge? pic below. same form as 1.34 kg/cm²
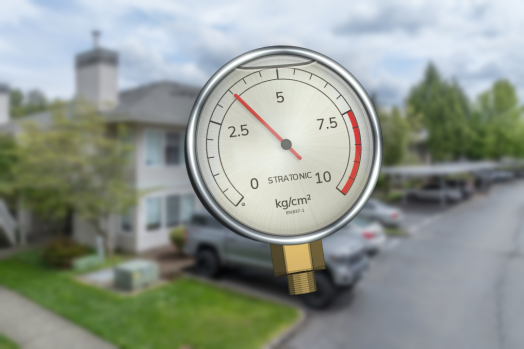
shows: 3.5 kg/cm²
